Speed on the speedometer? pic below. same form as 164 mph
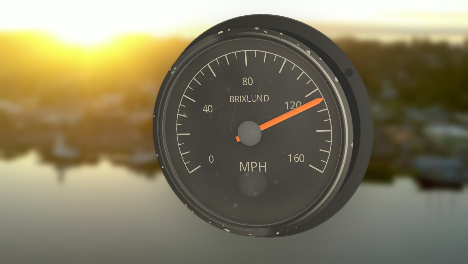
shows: 125 mph
